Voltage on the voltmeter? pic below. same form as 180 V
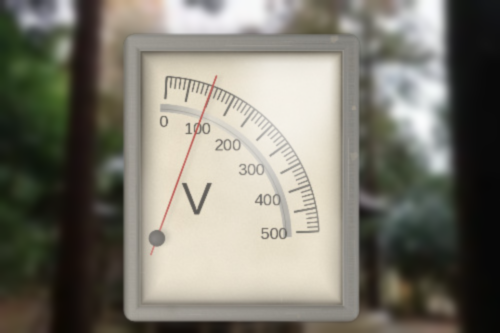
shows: 100 V
